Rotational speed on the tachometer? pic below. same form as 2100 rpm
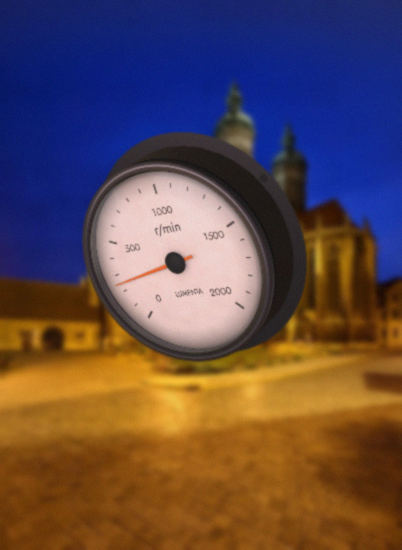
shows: 250 rpm
